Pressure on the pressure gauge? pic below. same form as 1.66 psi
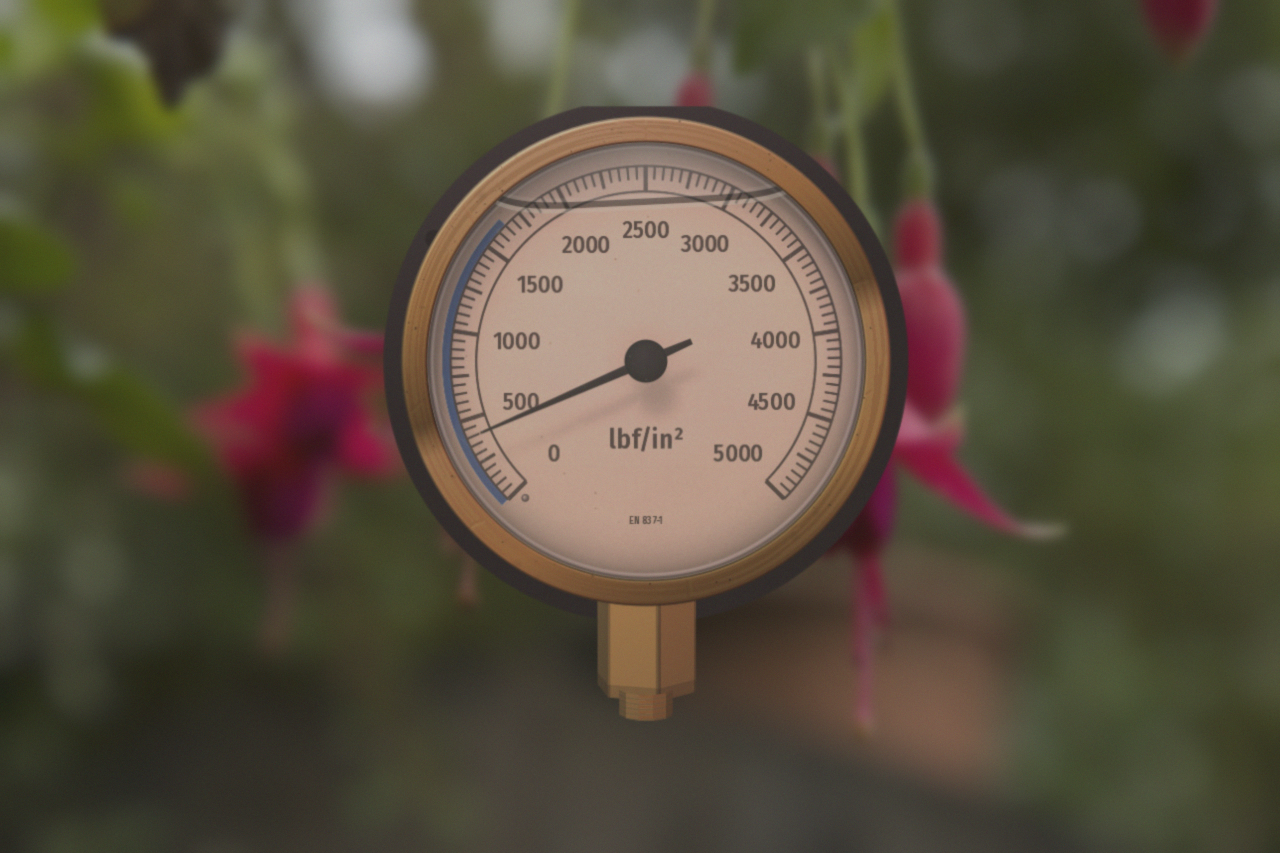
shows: 400 psi
